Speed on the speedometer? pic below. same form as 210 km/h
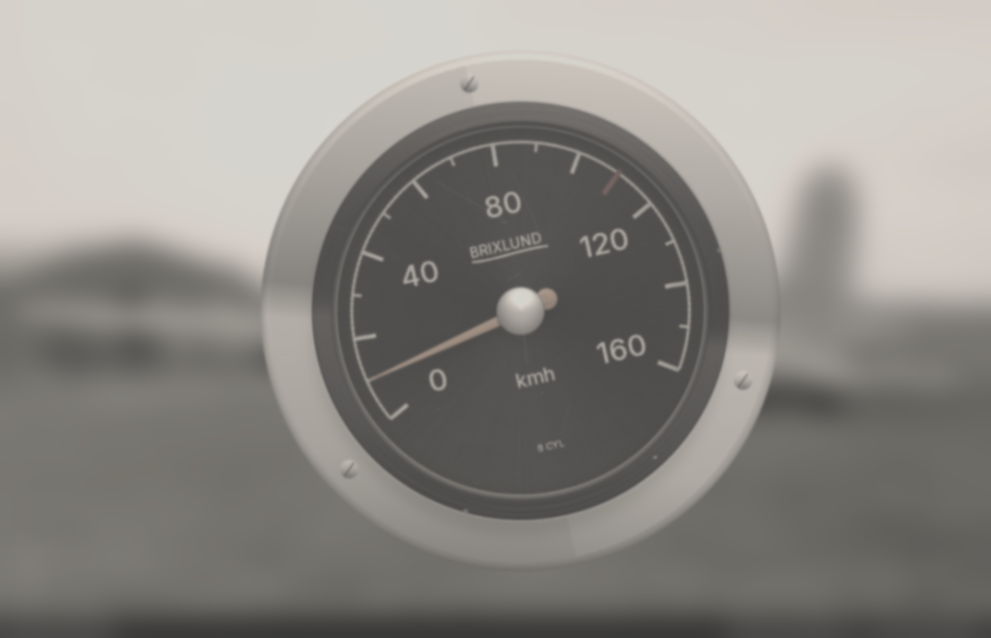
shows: 10 km/h
